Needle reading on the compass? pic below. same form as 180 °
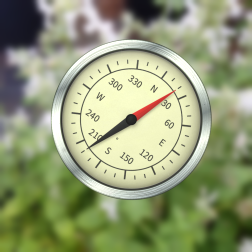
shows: 20 °
